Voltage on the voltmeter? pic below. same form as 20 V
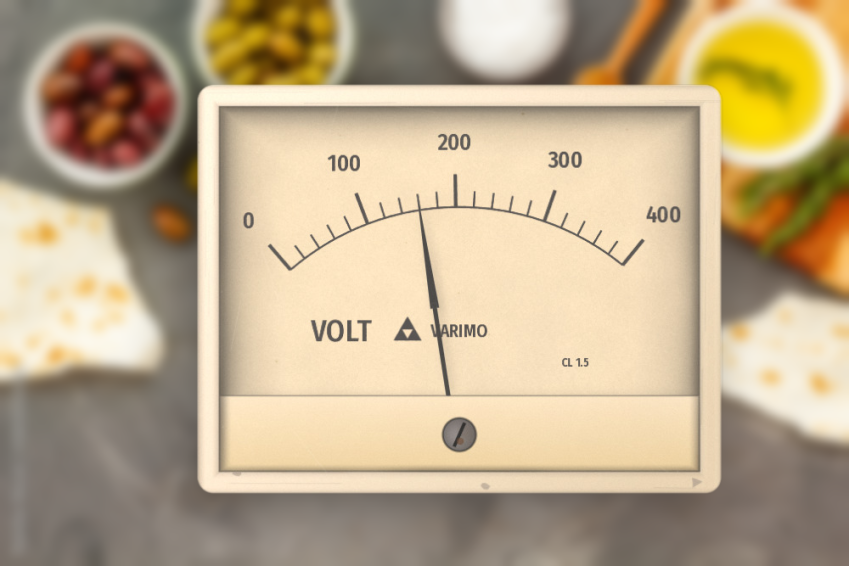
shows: 160 V
